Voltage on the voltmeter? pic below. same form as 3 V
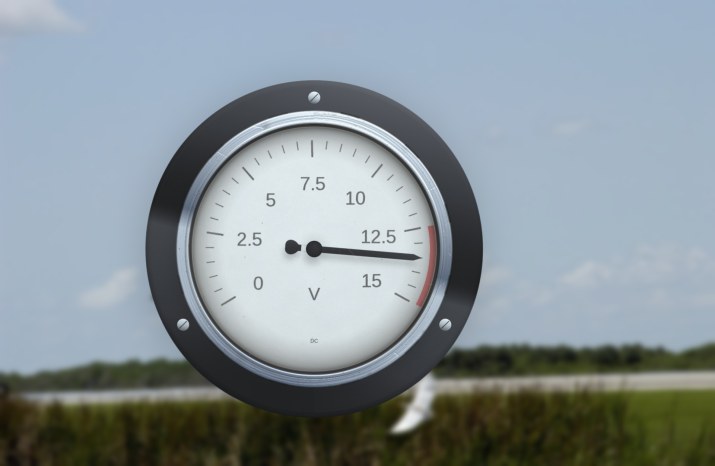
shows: 13.5 V
